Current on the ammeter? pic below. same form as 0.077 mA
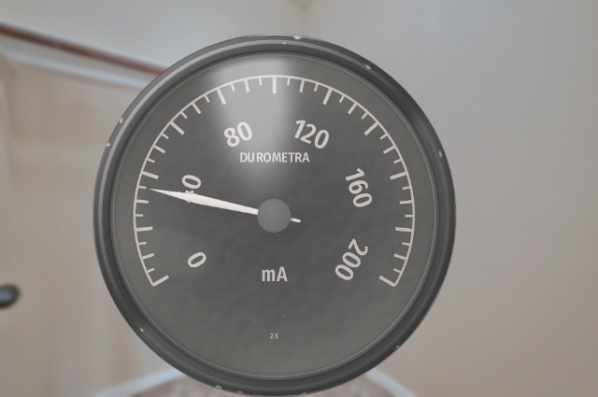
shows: 35 mA
